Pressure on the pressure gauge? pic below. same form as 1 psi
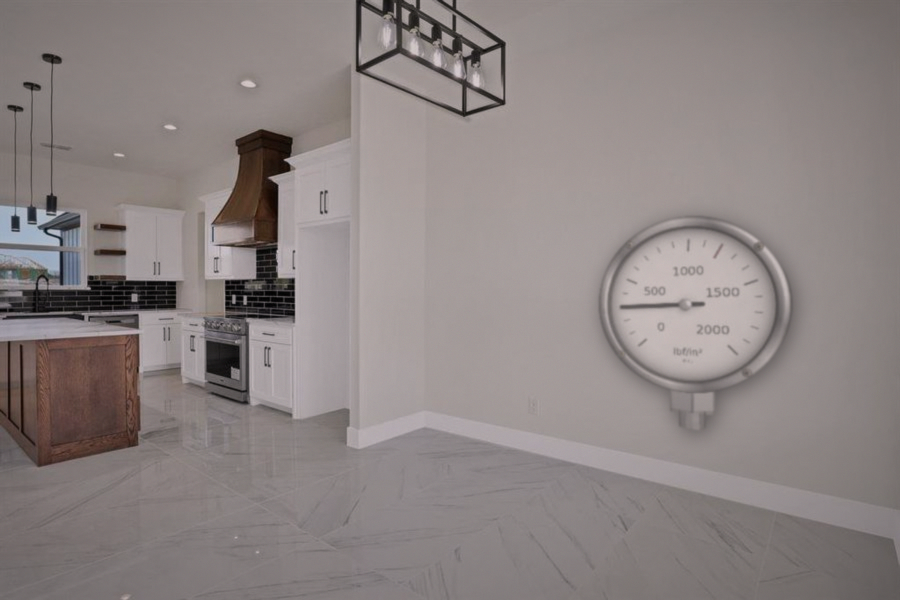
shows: 300 psi
